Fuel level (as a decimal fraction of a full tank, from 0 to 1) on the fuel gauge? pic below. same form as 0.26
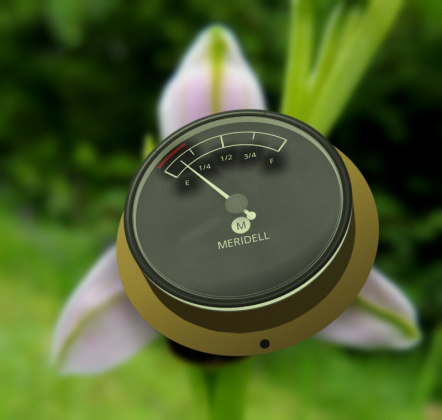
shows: 0.125
